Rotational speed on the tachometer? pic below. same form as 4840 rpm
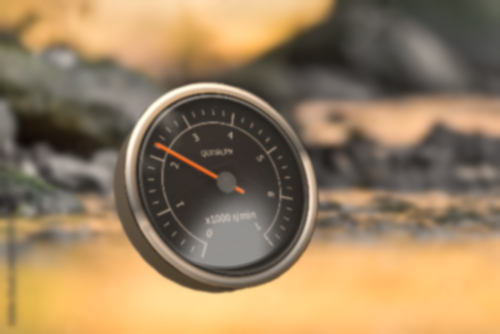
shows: 2200 rpm
